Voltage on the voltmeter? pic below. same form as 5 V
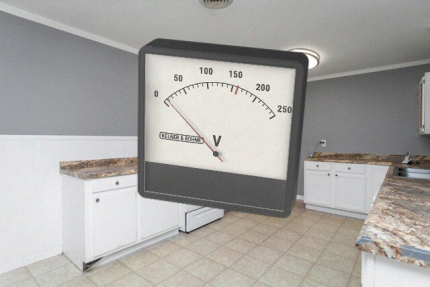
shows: 10 V
